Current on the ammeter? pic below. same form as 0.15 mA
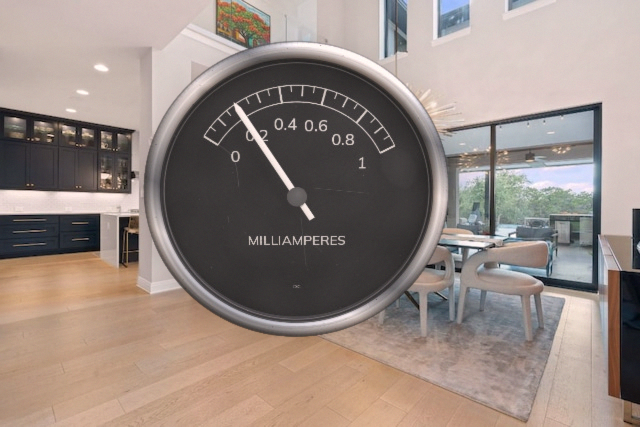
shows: 0.2 mA
